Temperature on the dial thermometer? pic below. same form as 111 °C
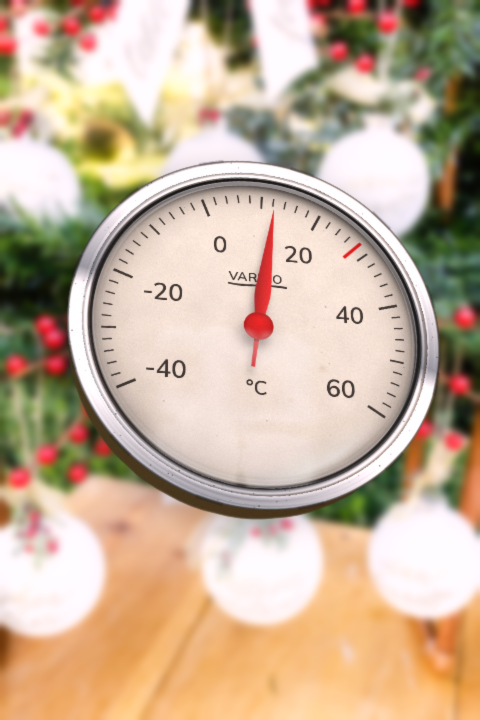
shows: 12 °C
